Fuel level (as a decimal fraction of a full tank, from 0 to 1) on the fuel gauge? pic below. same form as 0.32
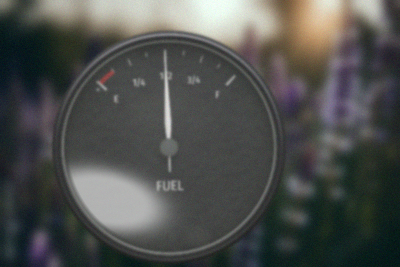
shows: 0.5
